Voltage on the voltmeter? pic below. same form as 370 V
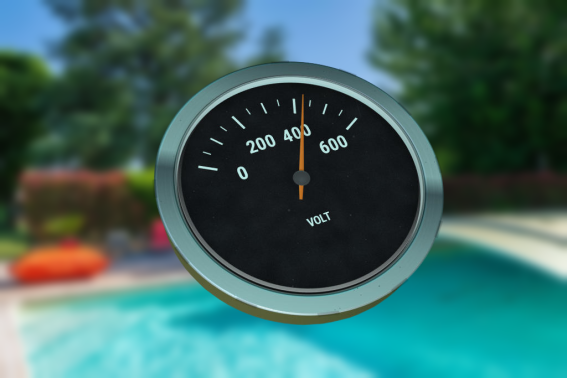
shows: 425 V
